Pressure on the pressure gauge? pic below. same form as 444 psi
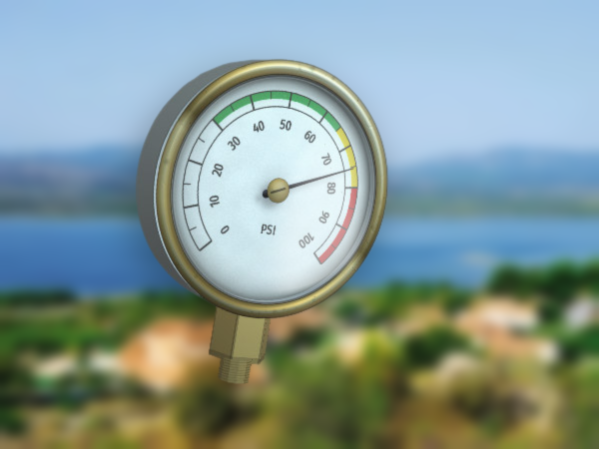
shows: 75 psi
